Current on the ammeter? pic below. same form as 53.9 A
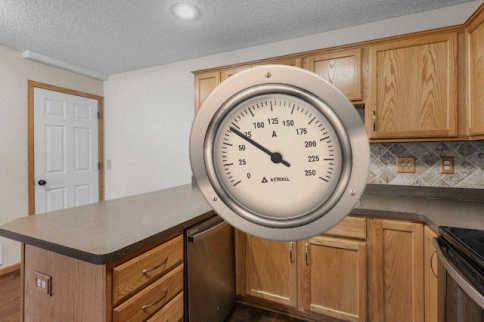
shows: 70 A
